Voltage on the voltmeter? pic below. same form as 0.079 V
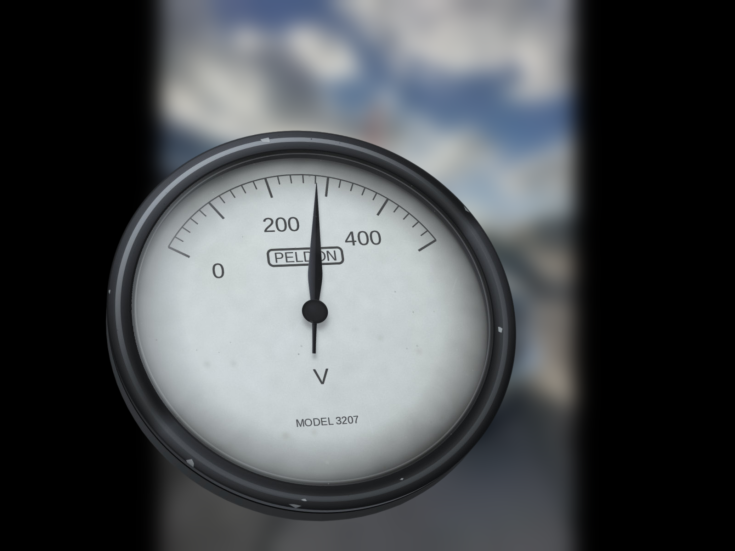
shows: 280 V
